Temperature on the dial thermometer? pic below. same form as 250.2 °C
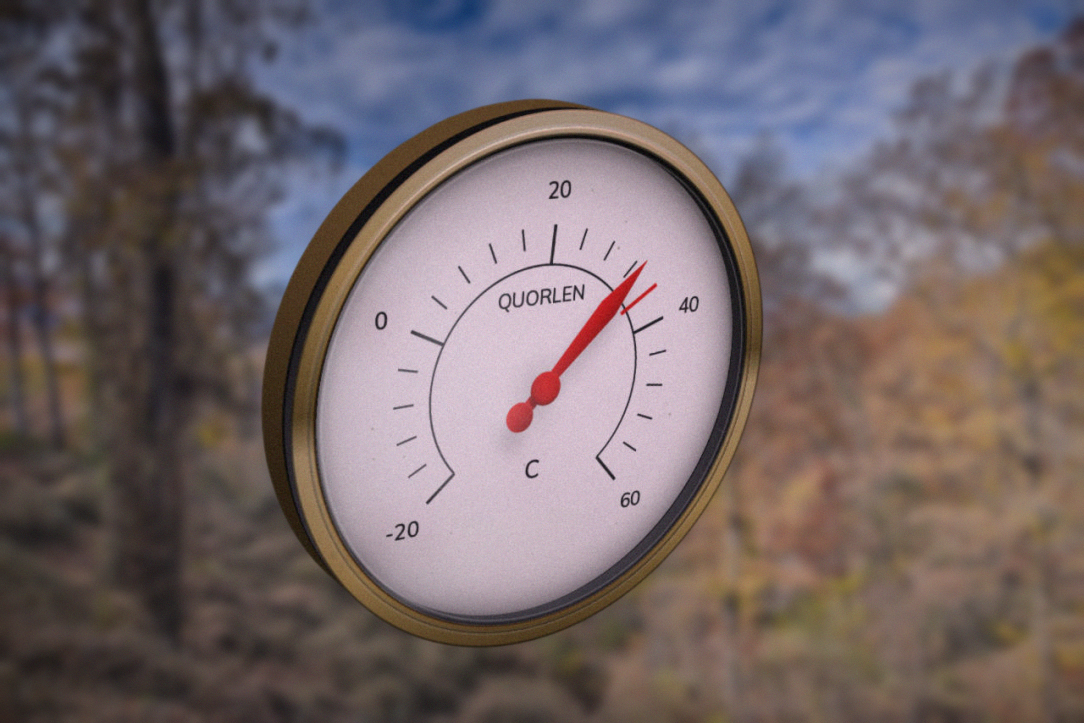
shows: 32 °C
